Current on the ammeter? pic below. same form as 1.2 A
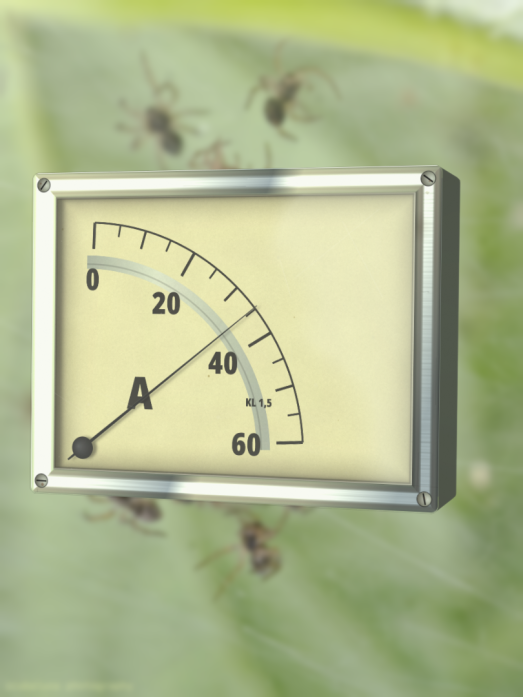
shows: 35 A
